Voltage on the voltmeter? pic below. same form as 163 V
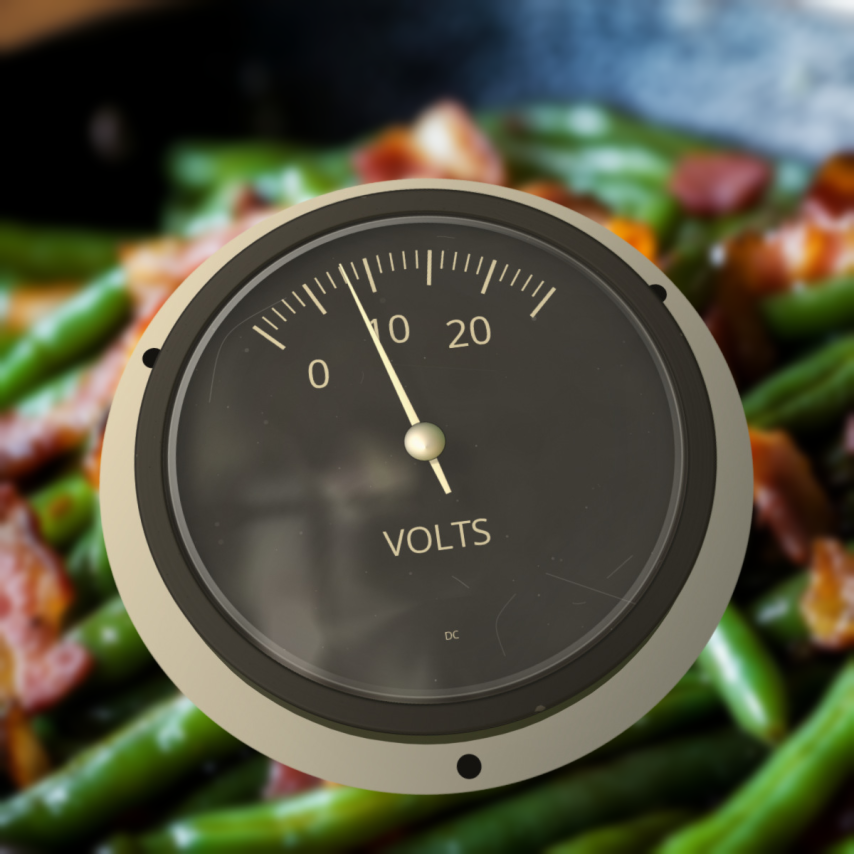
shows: 8 V
